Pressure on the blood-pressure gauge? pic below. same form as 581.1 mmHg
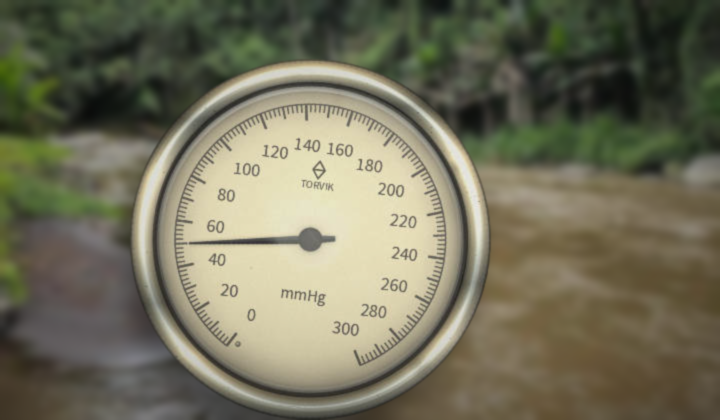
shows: 50 mmHg
